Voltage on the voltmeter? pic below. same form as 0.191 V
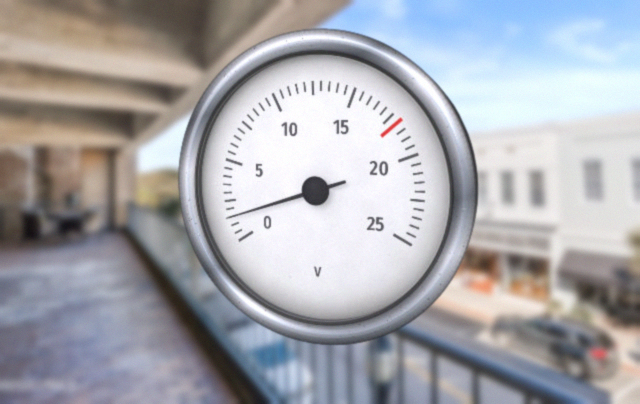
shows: 1.5 V
